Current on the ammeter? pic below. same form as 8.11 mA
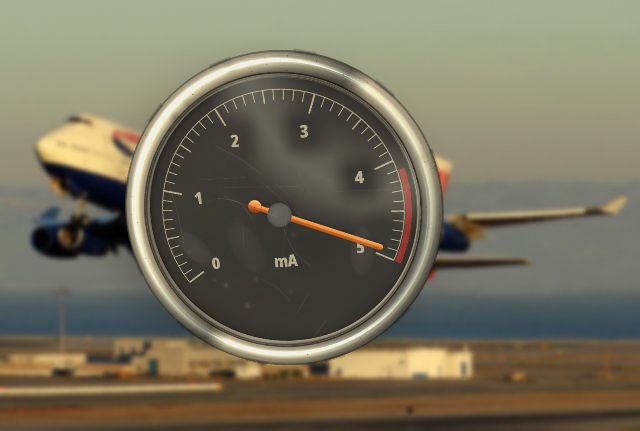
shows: 4.9 mA
